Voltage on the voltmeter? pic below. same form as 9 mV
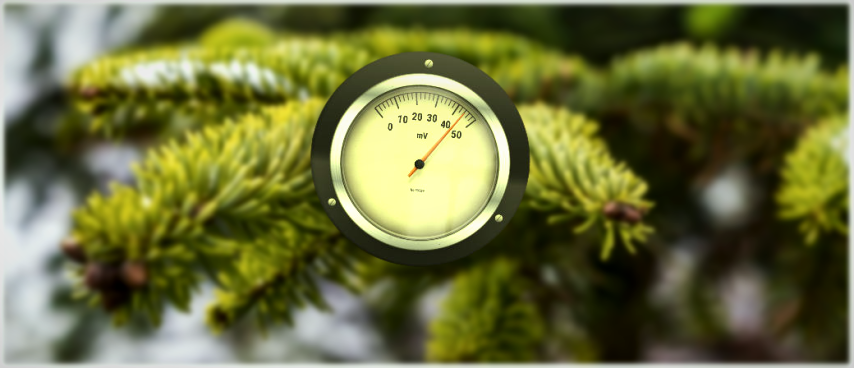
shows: 44 mV
